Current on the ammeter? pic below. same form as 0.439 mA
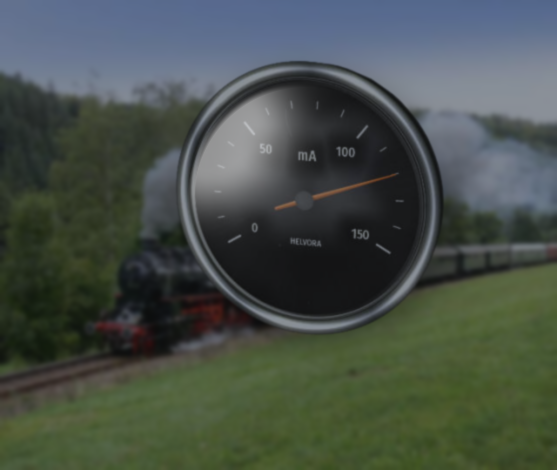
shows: 120 mA
